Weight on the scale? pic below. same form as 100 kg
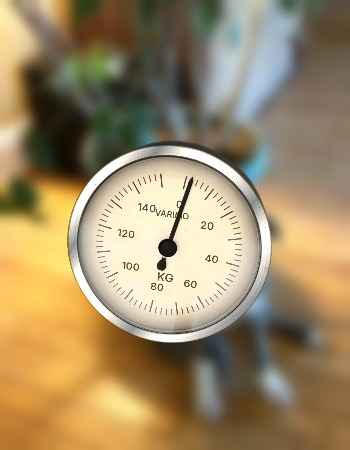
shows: 2 kg
